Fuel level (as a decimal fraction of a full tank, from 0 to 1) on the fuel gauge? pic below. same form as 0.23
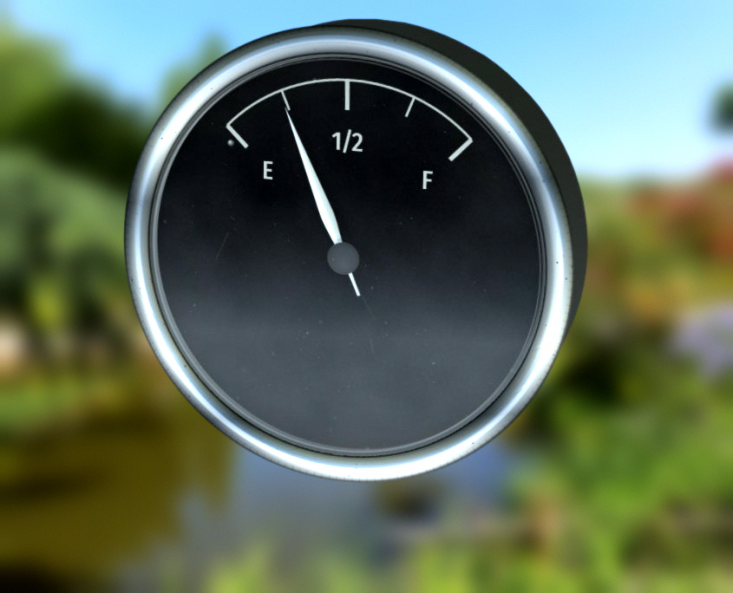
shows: 0.25
